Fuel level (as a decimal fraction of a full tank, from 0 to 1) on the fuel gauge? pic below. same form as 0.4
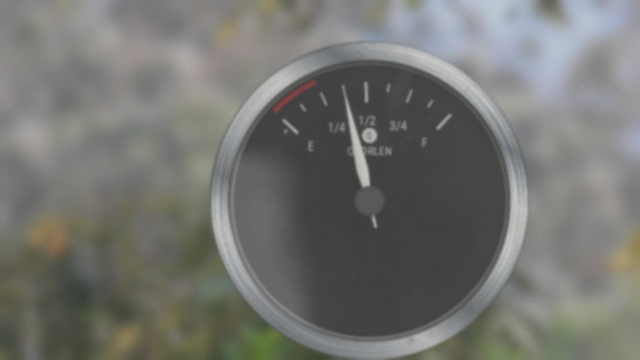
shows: 0.375
